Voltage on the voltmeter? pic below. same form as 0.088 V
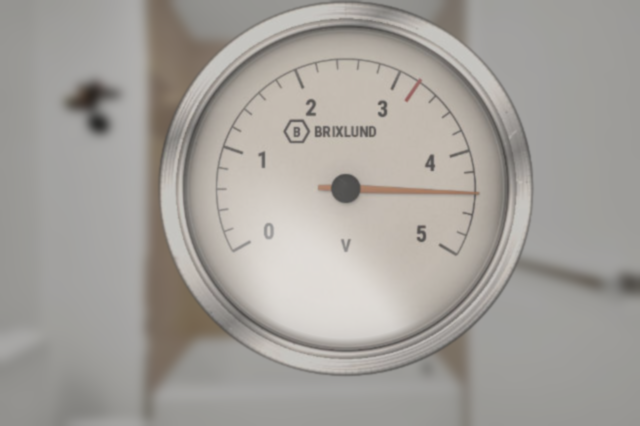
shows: 4.4 V
